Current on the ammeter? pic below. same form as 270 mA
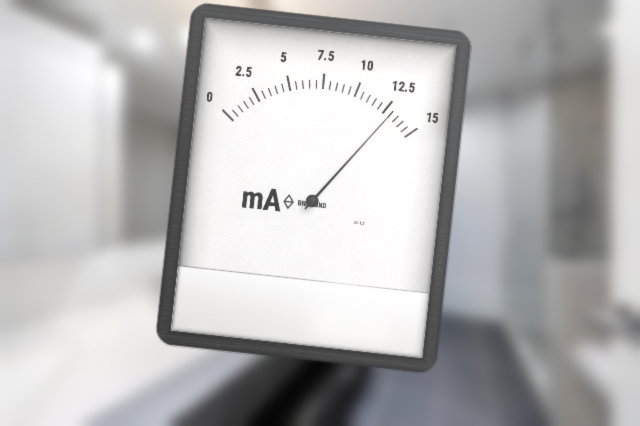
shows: 13 mA
